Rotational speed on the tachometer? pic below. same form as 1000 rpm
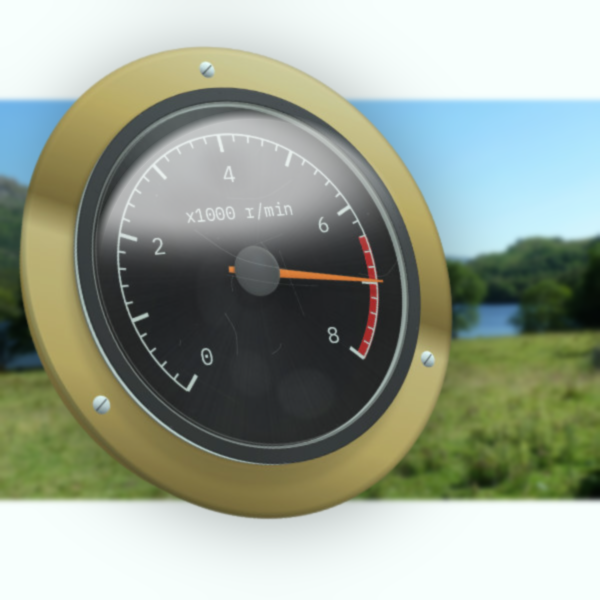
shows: 7000 rpm
